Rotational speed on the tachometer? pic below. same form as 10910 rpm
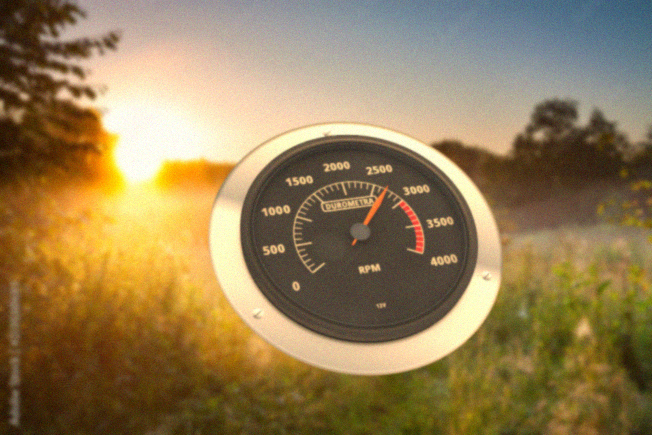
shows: 2700 rpm
